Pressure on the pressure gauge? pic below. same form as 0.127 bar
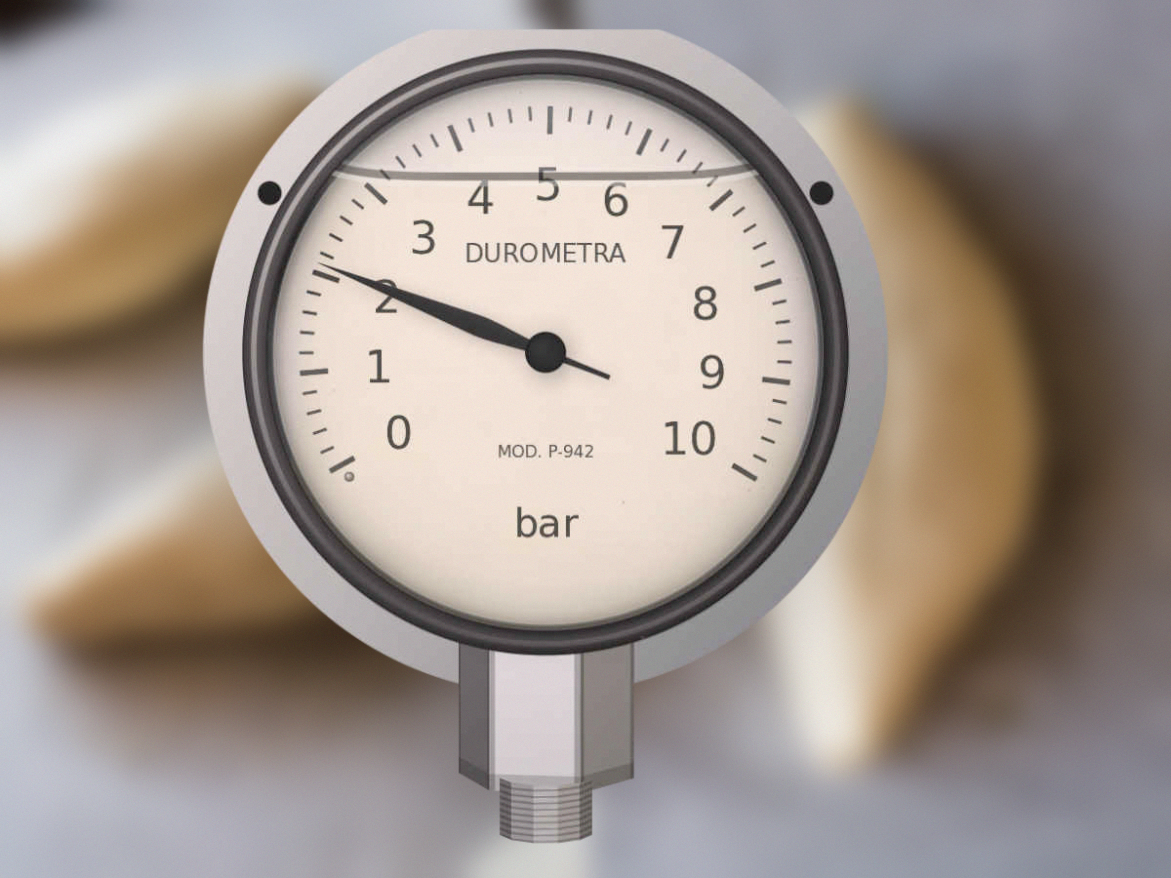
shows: 2.1 bar
